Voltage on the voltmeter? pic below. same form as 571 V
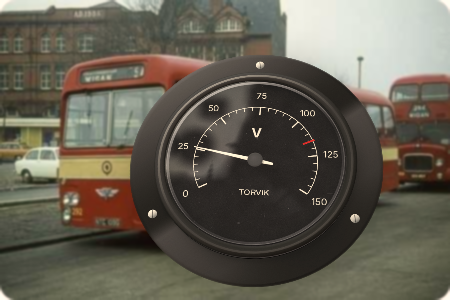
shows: 25 V
